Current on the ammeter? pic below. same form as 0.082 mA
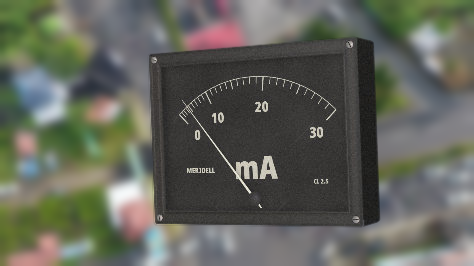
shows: 5 mA
